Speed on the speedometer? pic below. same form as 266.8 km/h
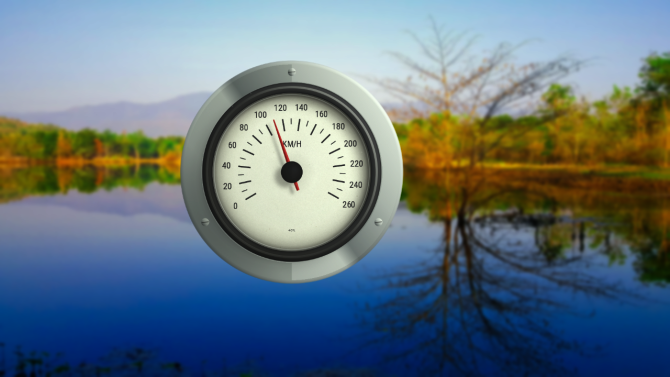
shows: 110 km/h
